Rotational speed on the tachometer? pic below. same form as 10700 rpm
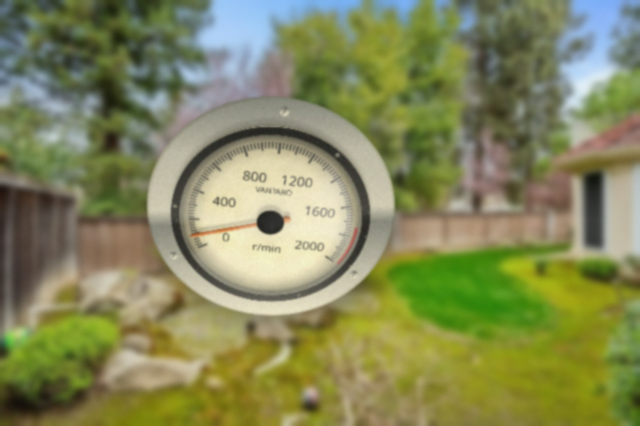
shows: 100 rpm
